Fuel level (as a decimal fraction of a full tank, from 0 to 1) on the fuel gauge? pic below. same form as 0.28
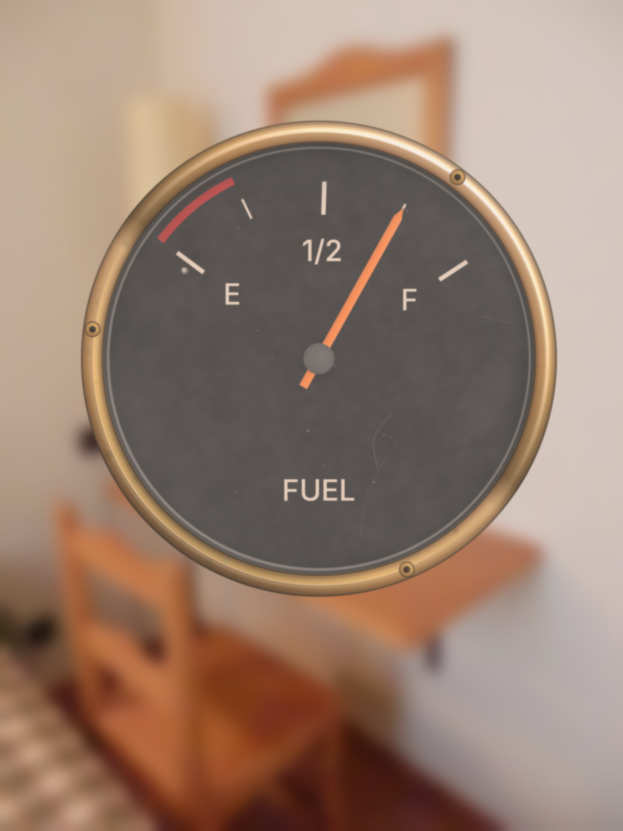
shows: 0.75
